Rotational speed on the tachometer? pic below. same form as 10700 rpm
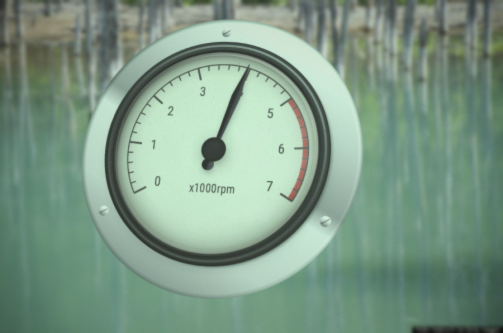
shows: 4000 rpm
